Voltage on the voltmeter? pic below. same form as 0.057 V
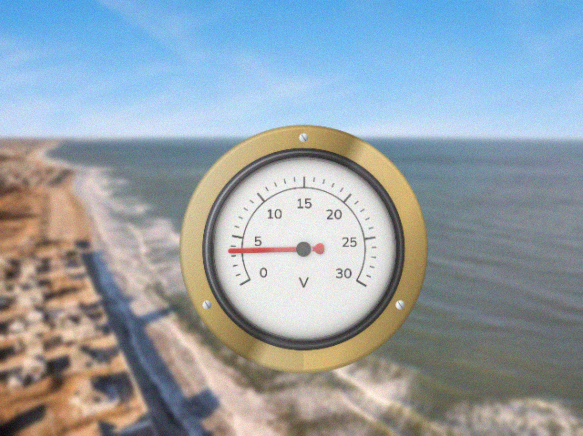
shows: 3.5 V
